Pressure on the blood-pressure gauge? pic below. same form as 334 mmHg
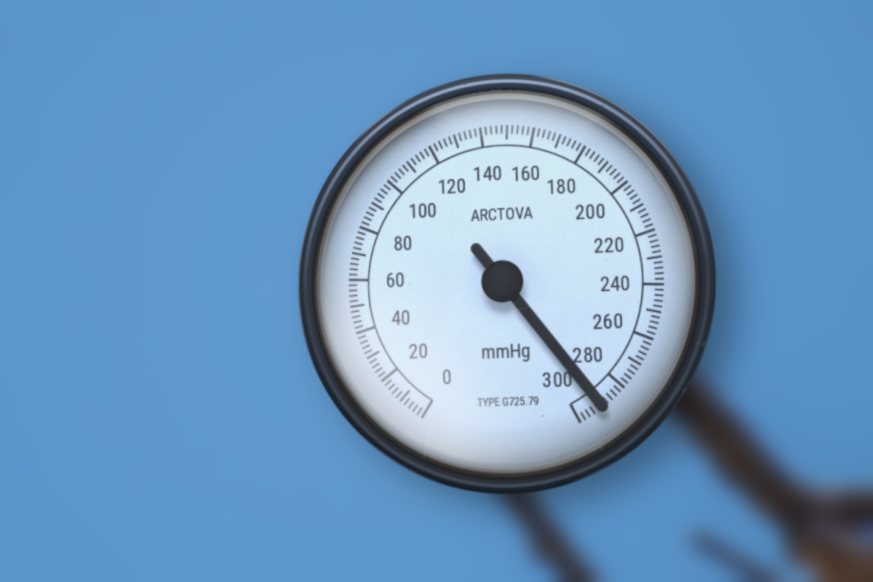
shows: 290 mmHg
